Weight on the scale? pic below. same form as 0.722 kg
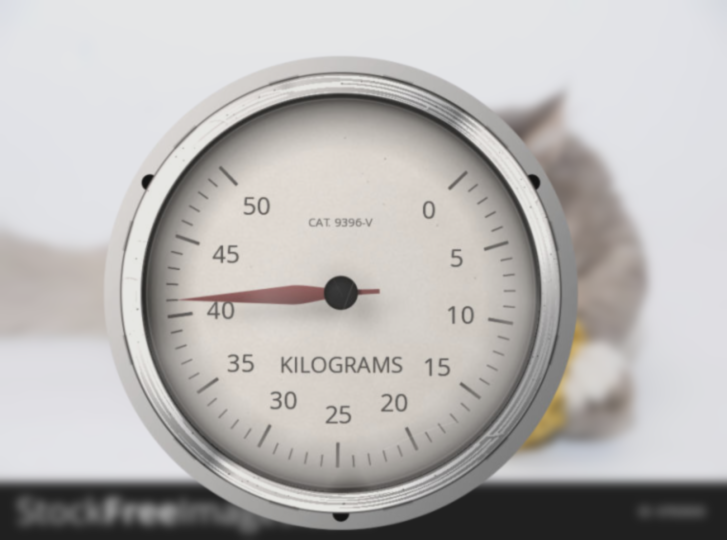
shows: 41 kg
